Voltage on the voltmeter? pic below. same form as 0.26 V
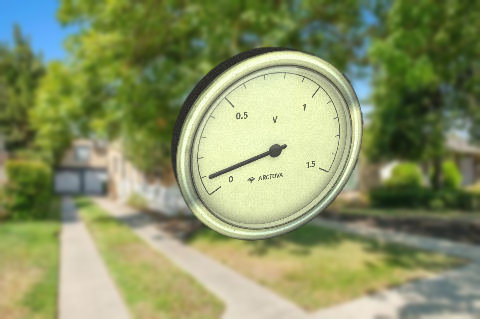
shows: 0.1 V
